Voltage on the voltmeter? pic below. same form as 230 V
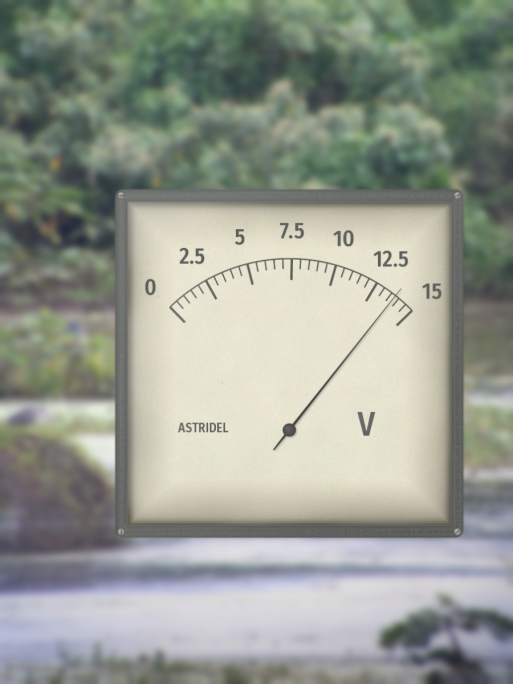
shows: 13.75 V
